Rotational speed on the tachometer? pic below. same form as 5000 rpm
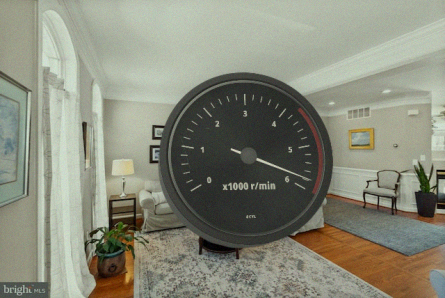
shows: 5800 rpm
